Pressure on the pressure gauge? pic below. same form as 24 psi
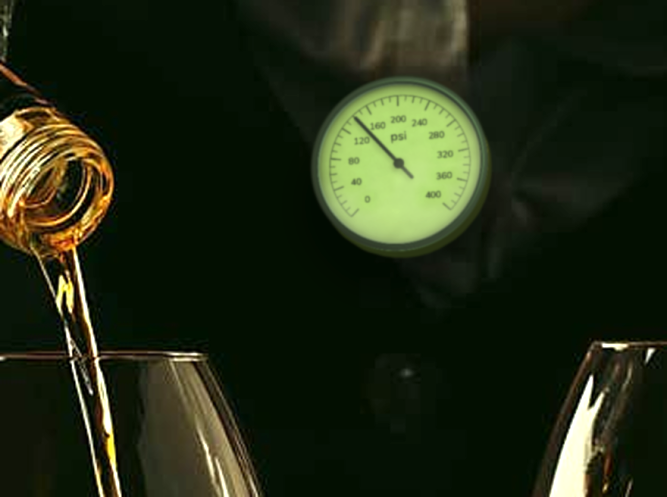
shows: 140 psi
